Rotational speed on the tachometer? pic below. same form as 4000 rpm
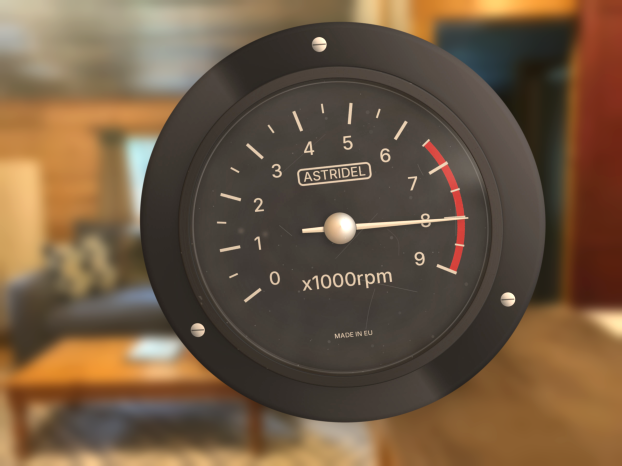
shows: 8000 rpm
